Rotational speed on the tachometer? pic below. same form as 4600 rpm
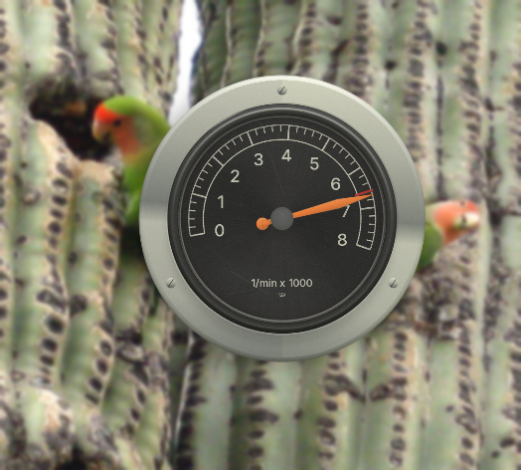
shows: 6700 rpm
